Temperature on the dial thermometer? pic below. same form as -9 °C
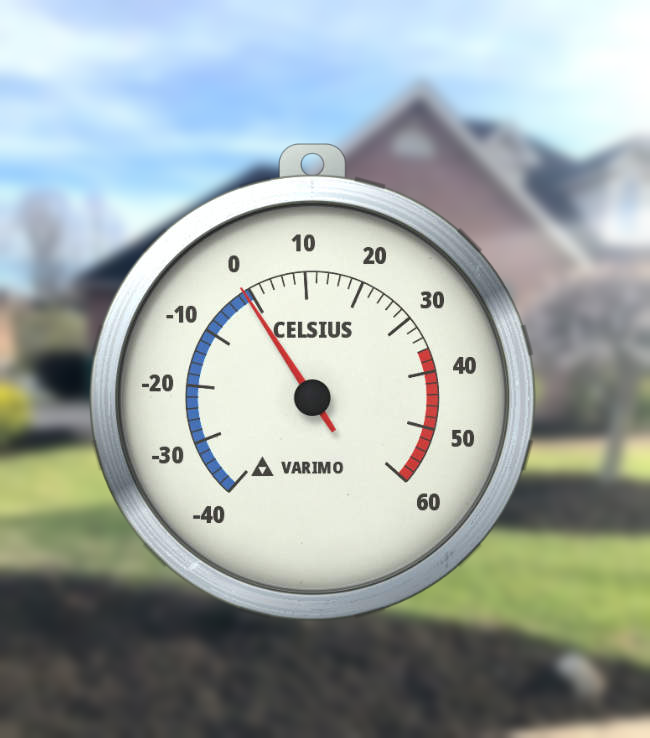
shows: -1 °C
